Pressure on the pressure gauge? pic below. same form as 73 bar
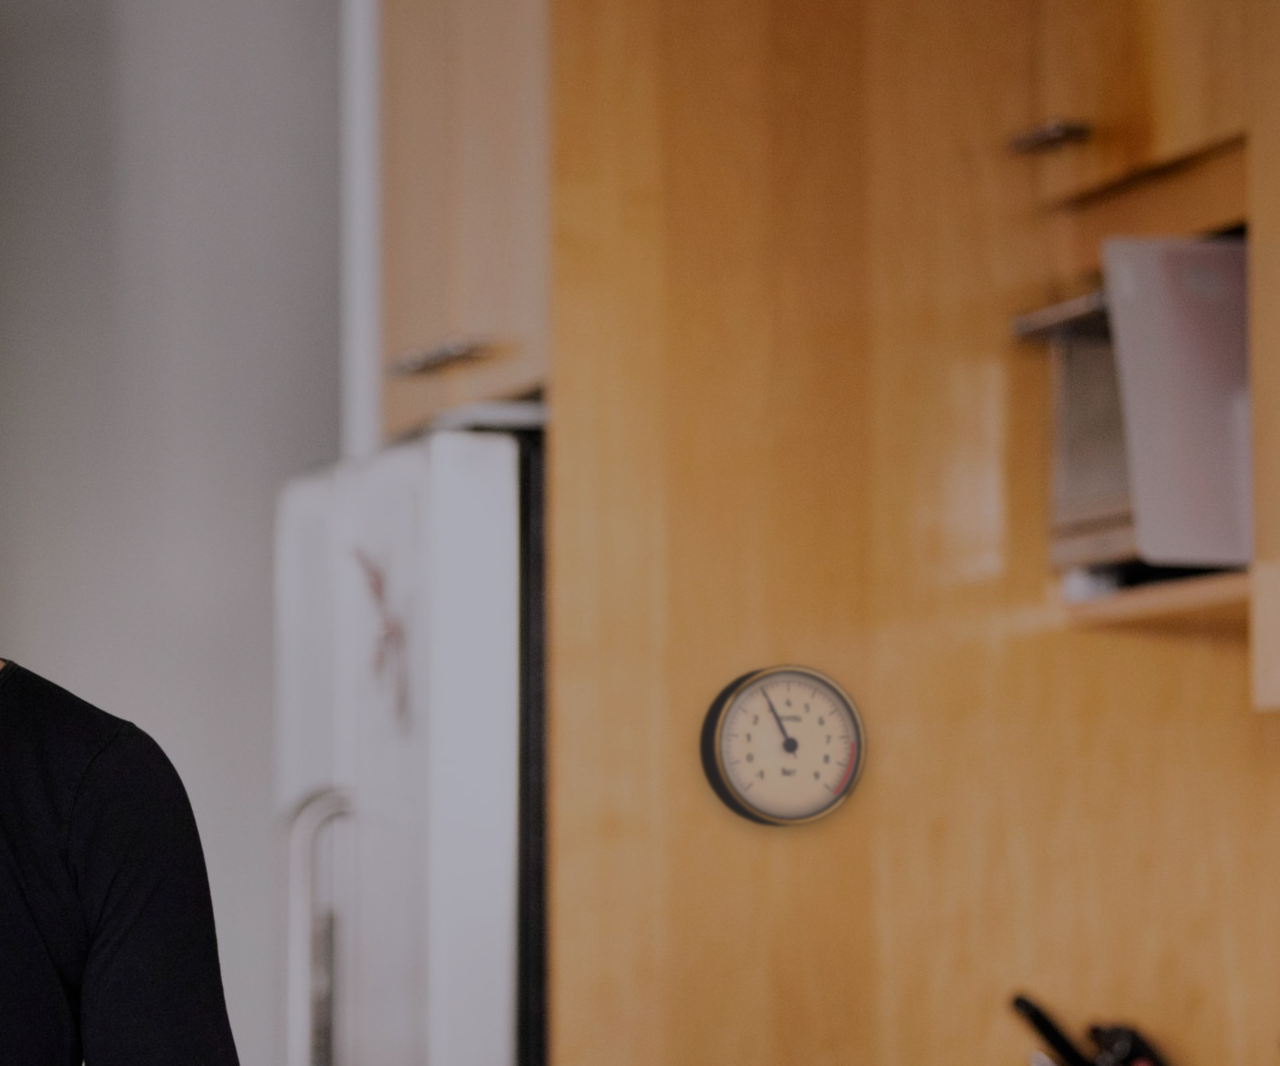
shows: 3 bar
